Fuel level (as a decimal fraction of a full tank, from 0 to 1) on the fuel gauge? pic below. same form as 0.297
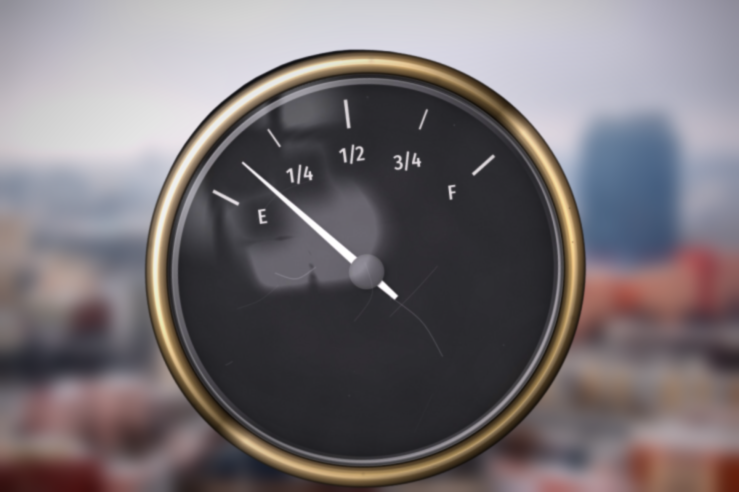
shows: 0.125
